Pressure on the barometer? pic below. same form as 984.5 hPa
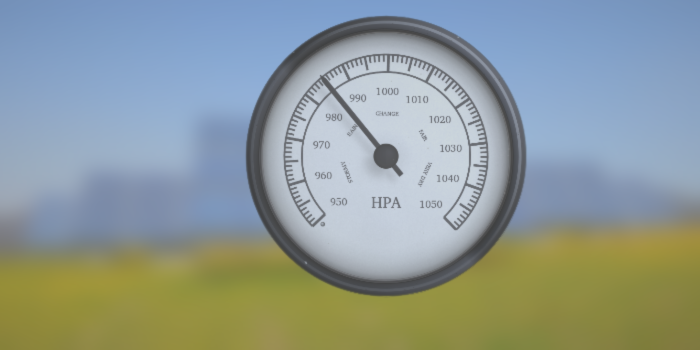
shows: 985 hPa
